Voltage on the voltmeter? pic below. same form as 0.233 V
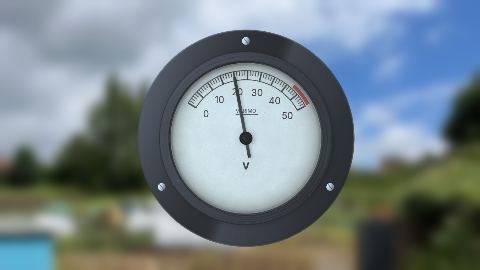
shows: 20 V
